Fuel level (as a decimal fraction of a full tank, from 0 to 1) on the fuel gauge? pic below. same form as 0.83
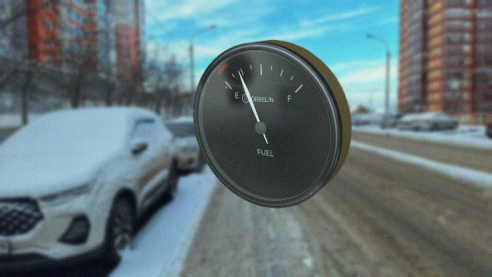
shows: 0.25
